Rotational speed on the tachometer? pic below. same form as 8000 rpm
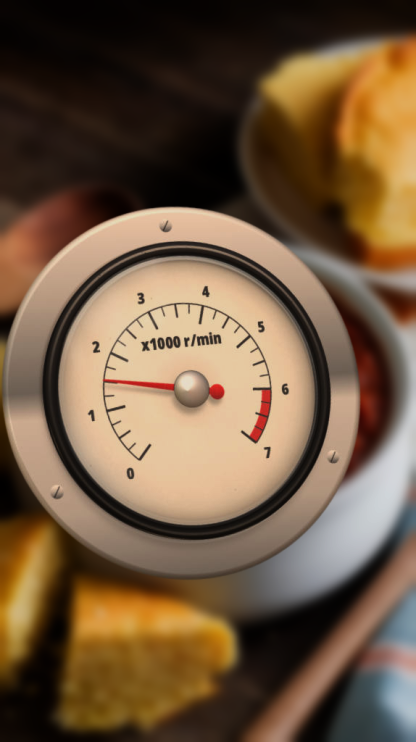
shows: 1500 rpm
